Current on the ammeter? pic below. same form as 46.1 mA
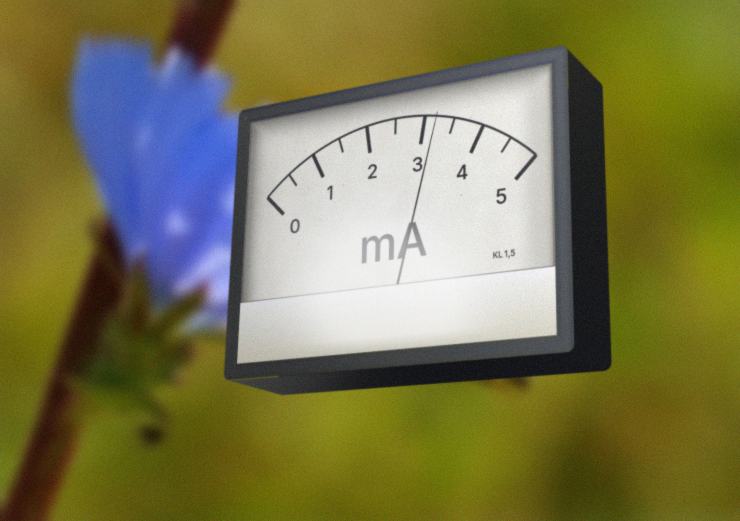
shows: 3.25 mA
